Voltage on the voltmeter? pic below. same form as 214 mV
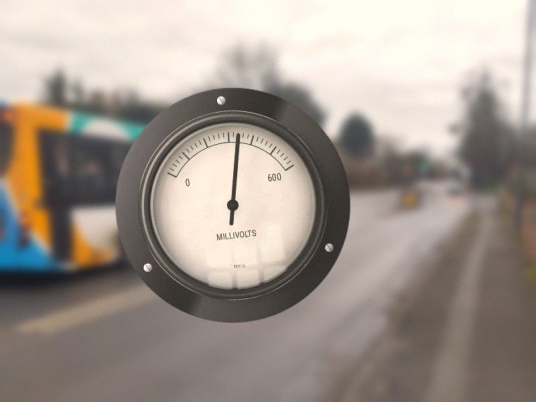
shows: 340 mV
